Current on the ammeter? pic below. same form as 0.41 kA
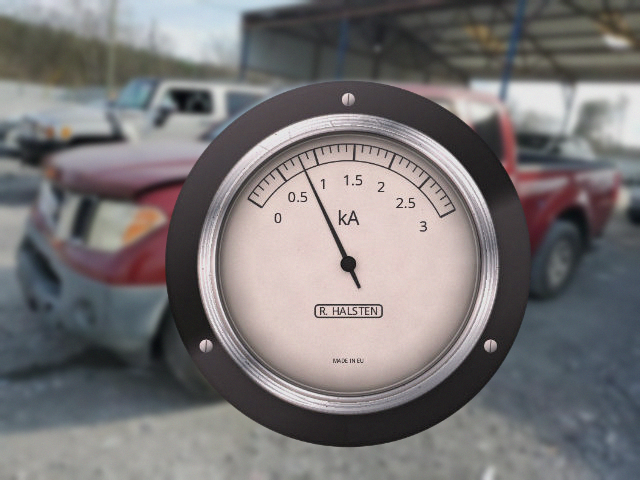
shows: 0.8 kA
